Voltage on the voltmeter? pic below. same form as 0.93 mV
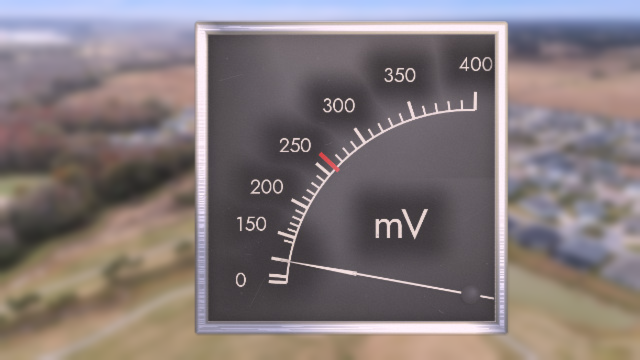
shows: 100 mV
